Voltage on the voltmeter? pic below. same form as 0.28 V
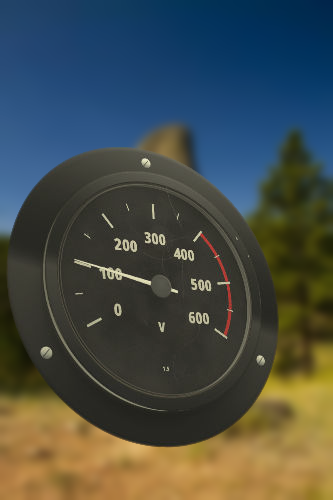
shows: 100 V
